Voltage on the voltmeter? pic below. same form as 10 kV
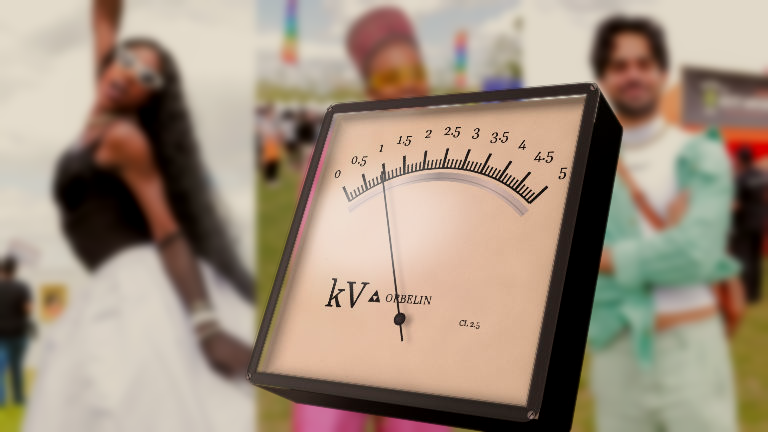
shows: 1 kV
